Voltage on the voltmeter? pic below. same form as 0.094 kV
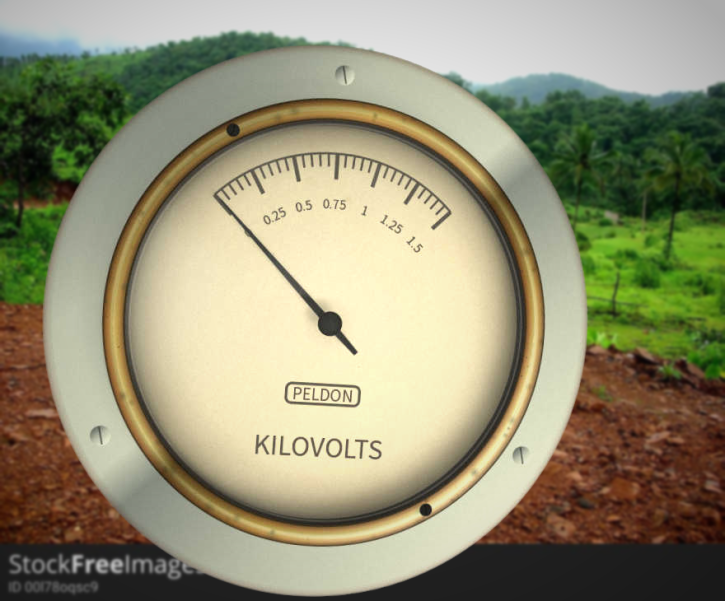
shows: 0 kV
